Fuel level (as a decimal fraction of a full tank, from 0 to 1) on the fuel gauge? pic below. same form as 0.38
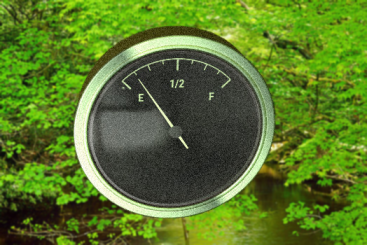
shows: 0.125
